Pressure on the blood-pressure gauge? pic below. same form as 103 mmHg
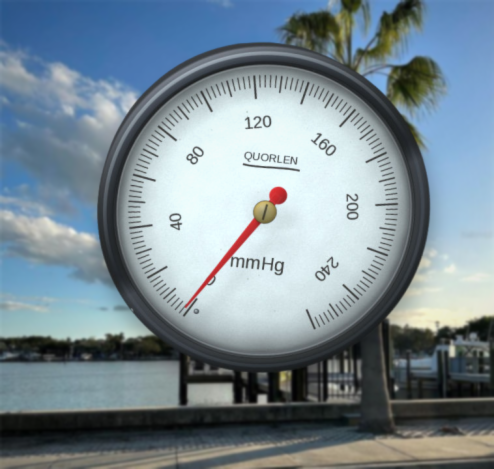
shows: 2 mmHg
